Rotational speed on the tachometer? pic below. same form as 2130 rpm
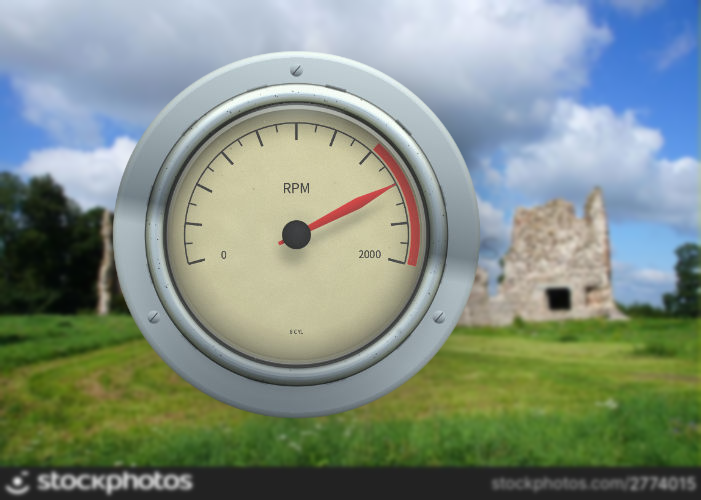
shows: 1600 rpm
